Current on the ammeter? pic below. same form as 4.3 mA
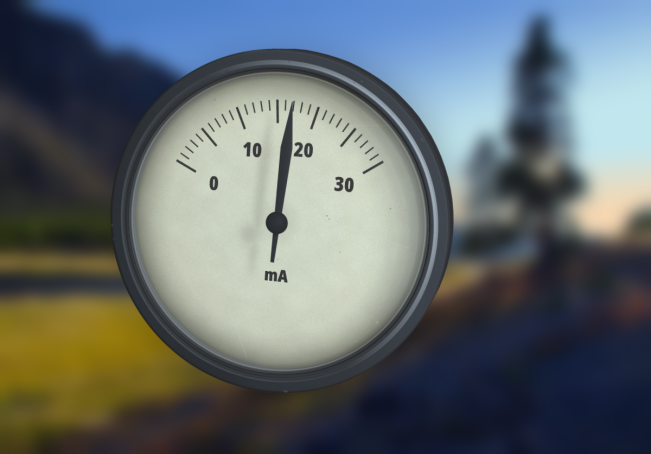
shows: 17 mA
